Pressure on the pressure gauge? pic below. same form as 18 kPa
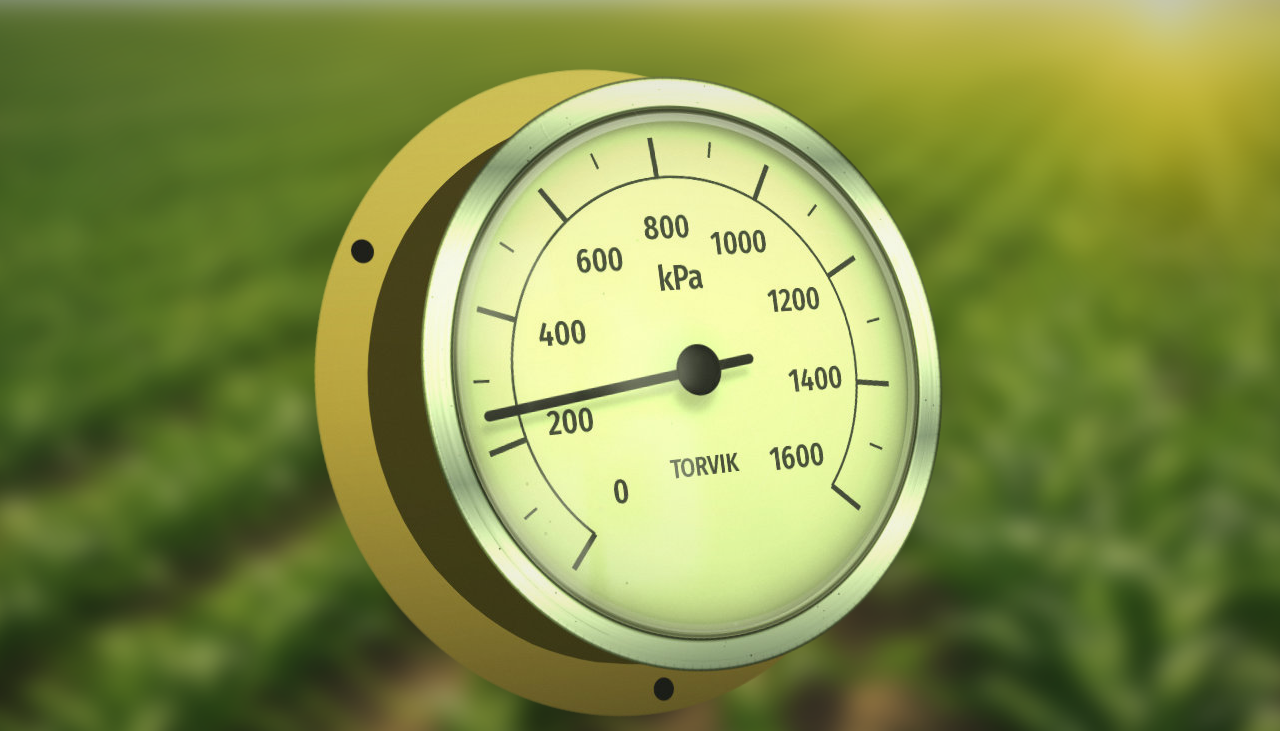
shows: 250 kPa
